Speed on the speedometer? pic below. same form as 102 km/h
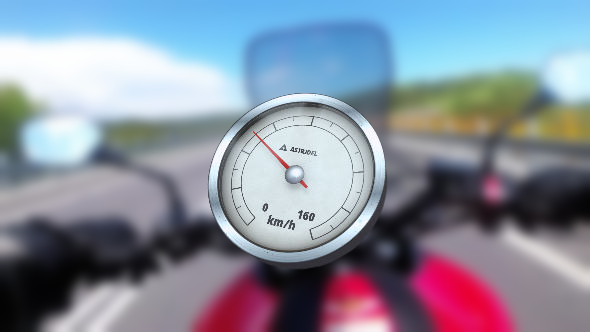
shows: 50 km/h
